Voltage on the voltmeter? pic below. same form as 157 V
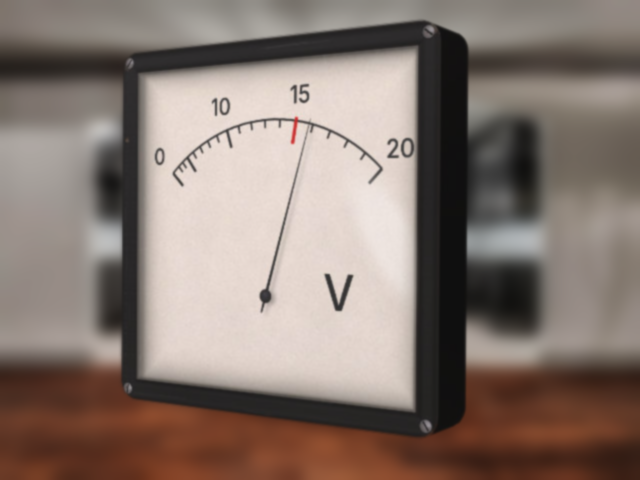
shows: 16 V
